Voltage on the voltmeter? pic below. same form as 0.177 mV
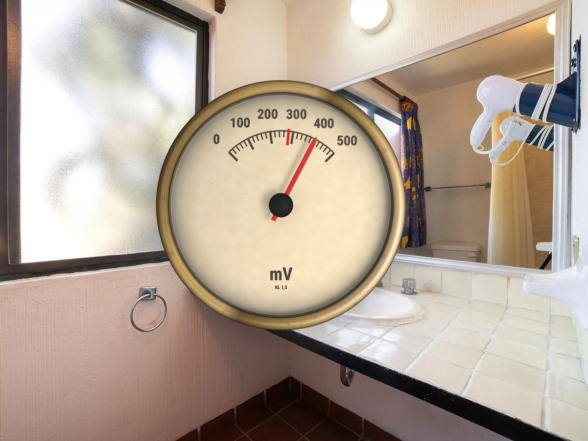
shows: 400 mV
